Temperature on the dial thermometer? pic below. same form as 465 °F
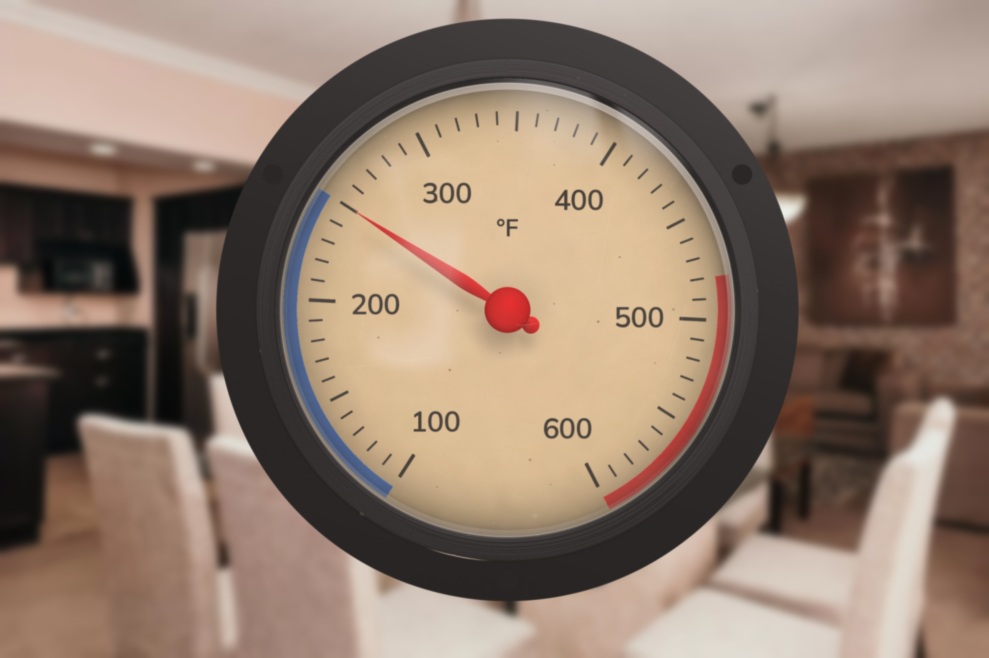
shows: 250 °F
